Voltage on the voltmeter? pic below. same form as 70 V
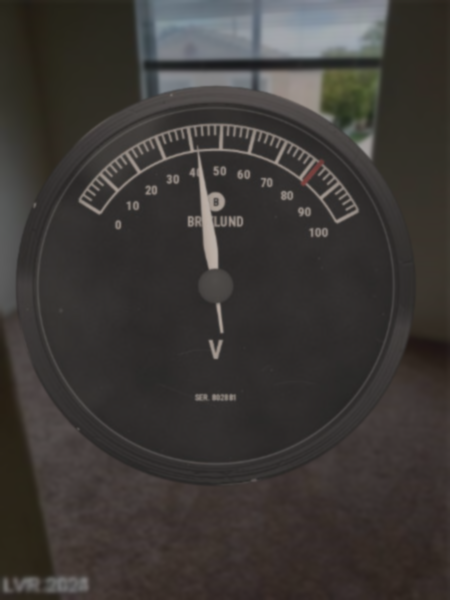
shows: 42 V
